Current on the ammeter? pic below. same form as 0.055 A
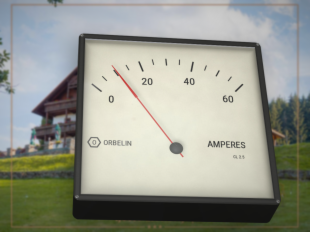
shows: 10 A
